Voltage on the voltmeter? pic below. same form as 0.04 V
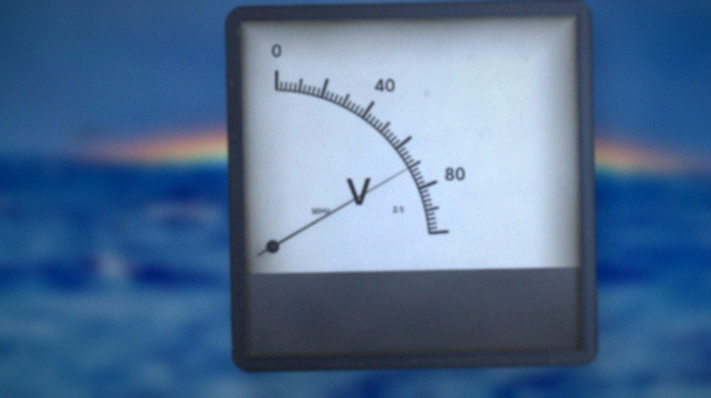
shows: 70 V
